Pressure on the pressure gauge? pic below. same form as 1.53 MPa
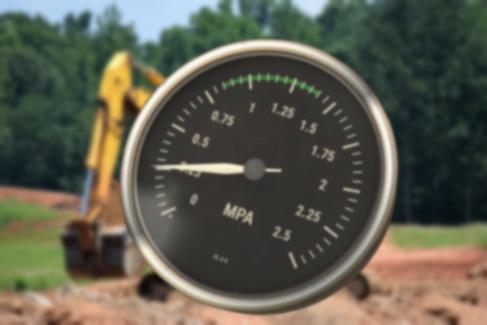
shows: 0.25 MPa
